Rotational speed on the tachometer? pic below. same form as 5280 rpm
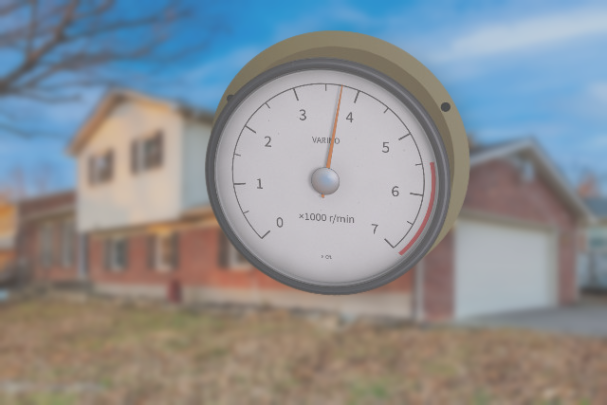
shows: 3750 rpm
